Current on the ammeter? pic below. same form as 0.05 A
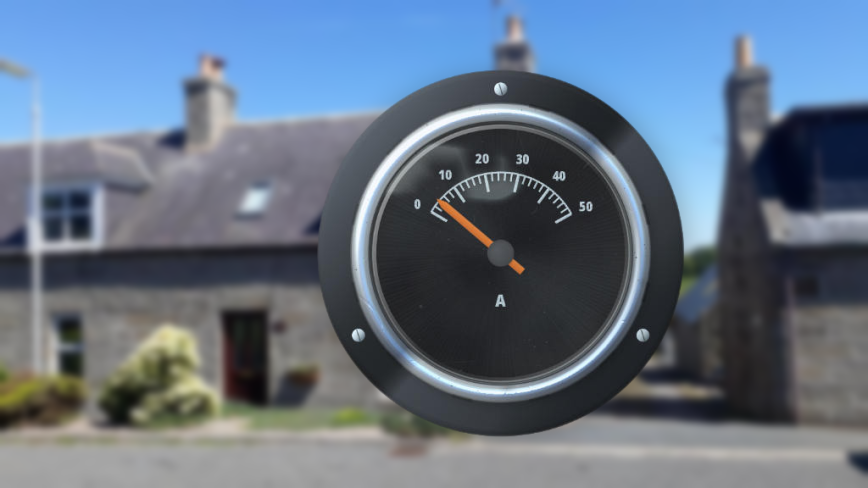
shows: 4 A
